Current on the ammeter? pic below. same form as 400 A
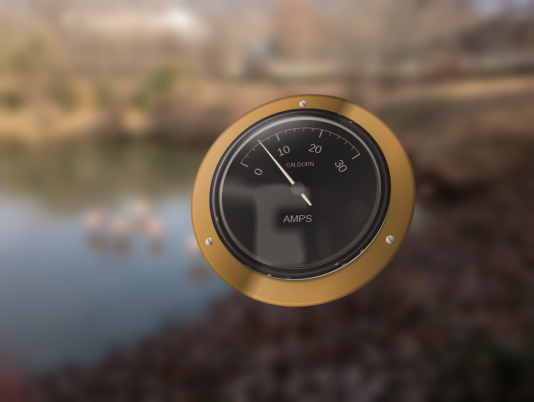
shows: 6 A
